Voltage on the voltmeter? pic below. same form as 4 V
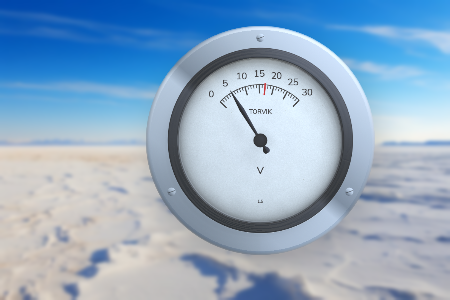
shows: 5 V
